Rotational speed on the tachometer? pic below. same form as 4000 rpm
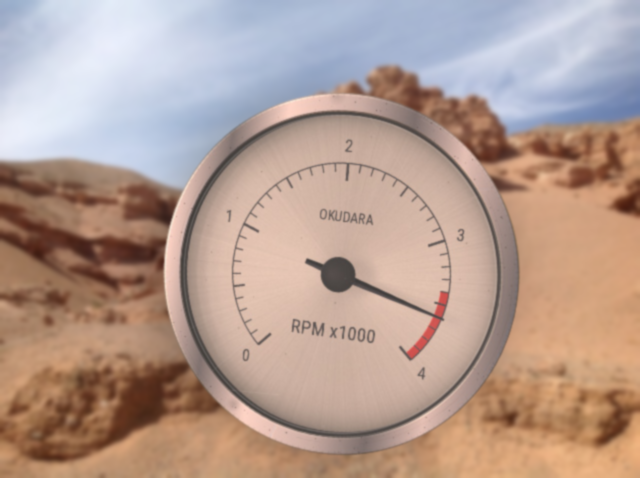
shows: 3600 rpm
